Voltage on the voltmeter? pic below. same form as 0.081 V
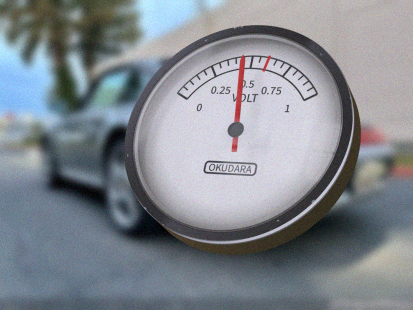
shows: 0.45 V
